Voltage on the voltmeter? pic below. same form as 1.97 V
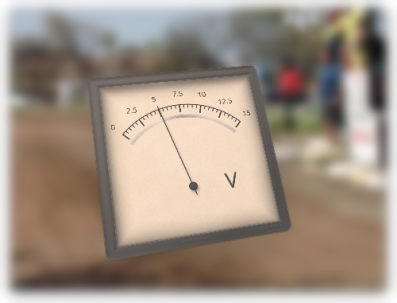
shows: 5 V
